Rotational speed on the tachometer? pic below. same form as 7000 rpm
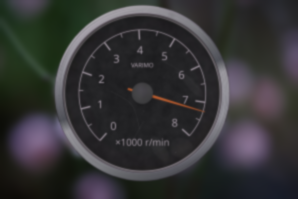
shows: 7250 rpm
